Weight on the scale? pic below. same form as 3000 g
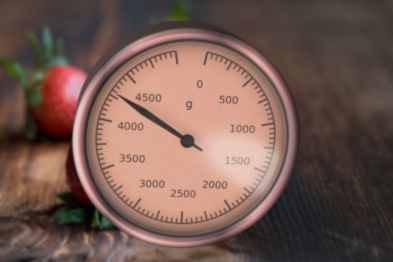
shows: 4300 g
